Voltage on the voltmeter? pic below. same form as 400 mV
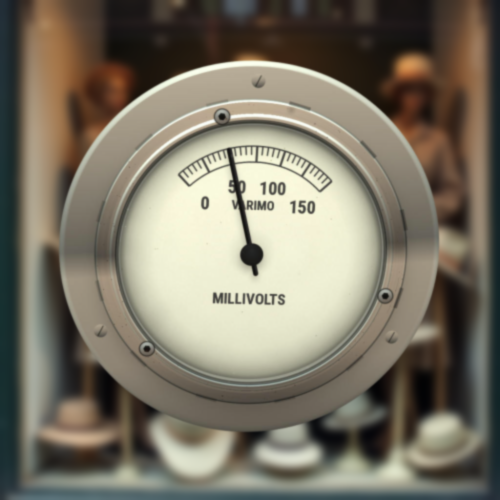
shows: 50 mV
